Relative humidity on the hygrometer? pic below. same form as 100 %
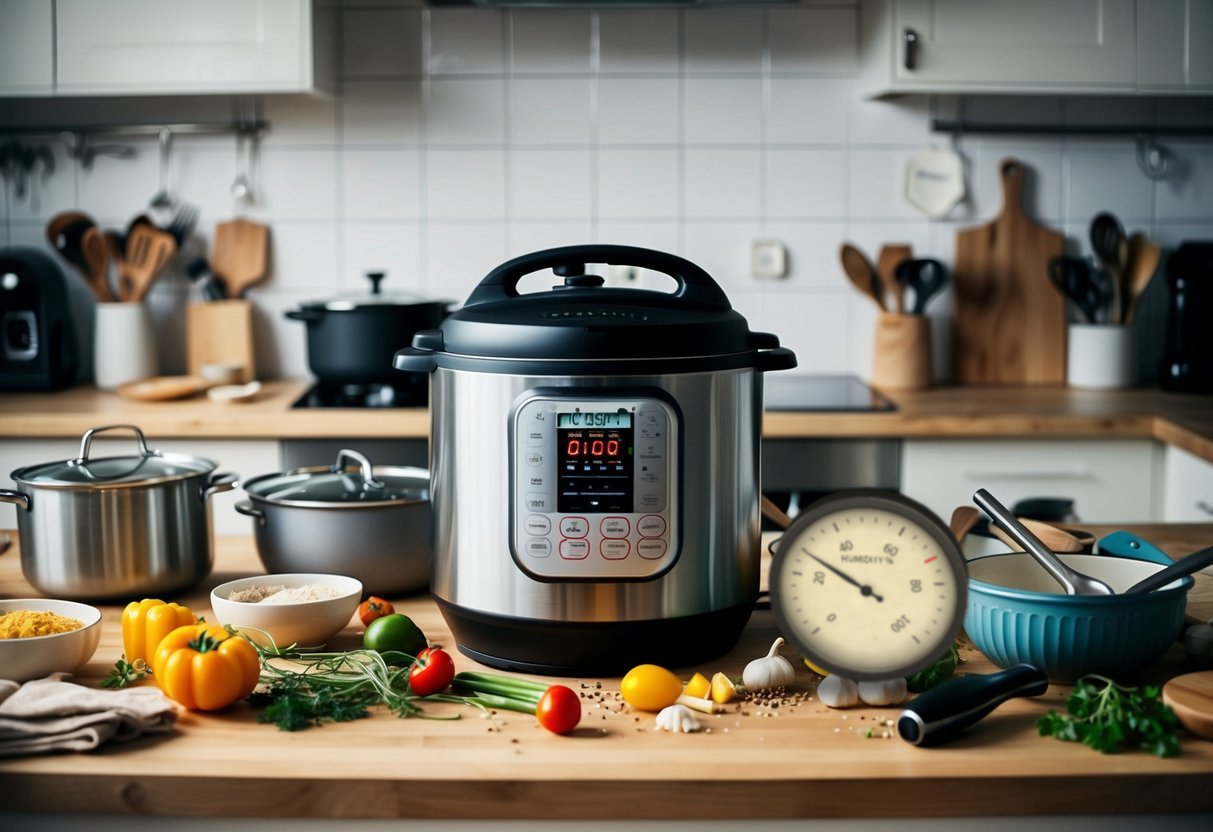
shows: 28 %
